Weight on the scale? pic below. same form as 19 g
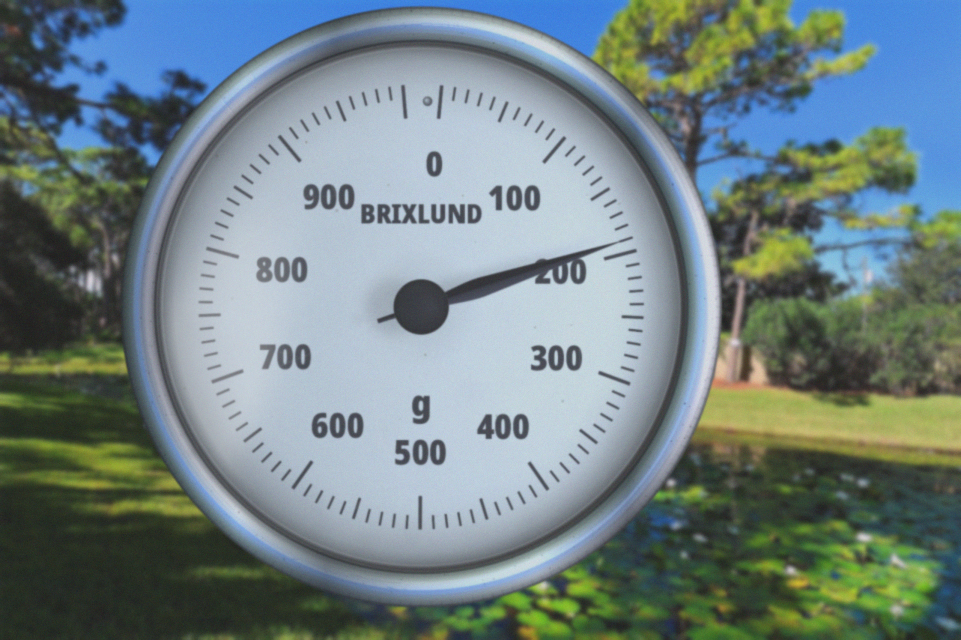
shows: 190 g
